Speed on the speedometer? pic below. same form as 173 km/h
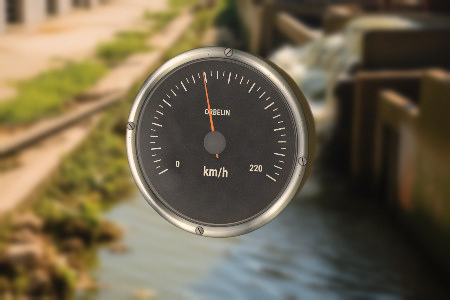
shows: 100 km/h
